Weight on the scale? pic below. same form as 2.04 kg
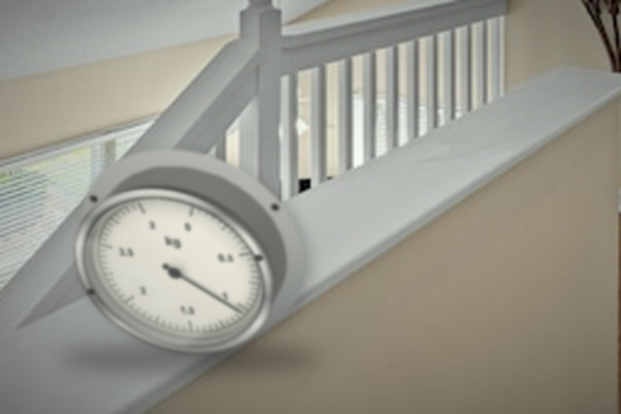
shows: 1 kg
